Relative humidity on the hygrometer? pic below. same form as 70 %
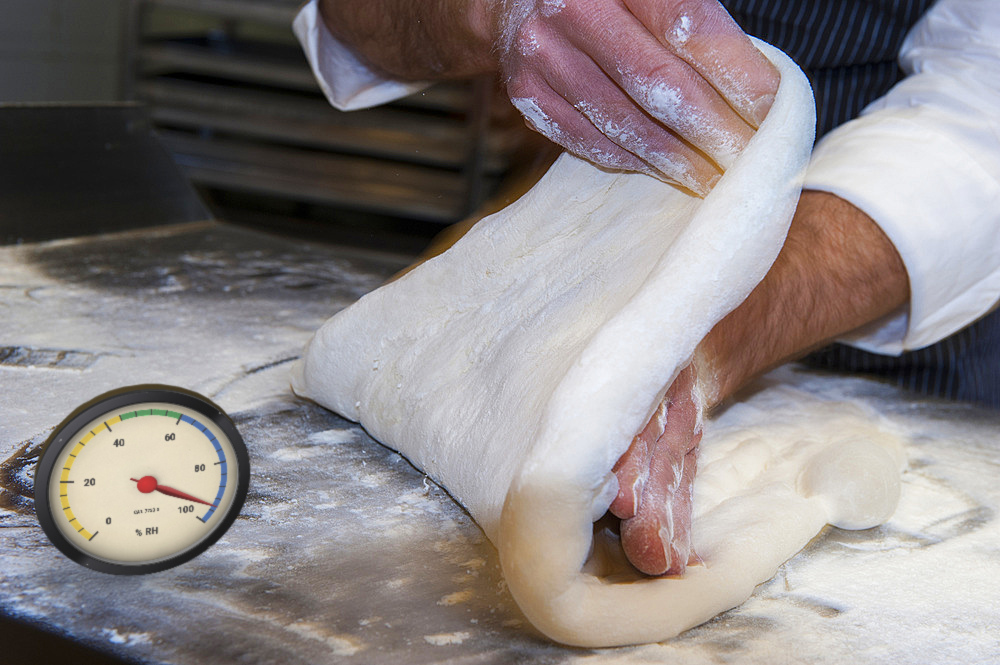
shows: 94 %
